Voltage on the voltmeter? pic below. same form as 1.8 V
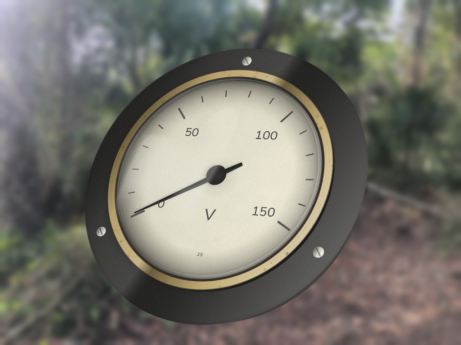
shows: 0 V
